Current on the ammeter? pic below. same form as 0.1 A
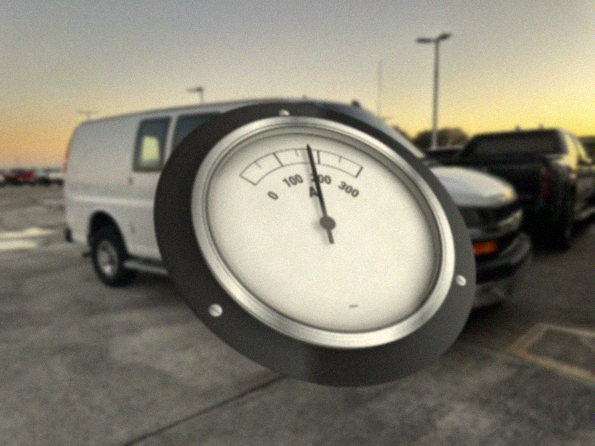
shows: 175 A
